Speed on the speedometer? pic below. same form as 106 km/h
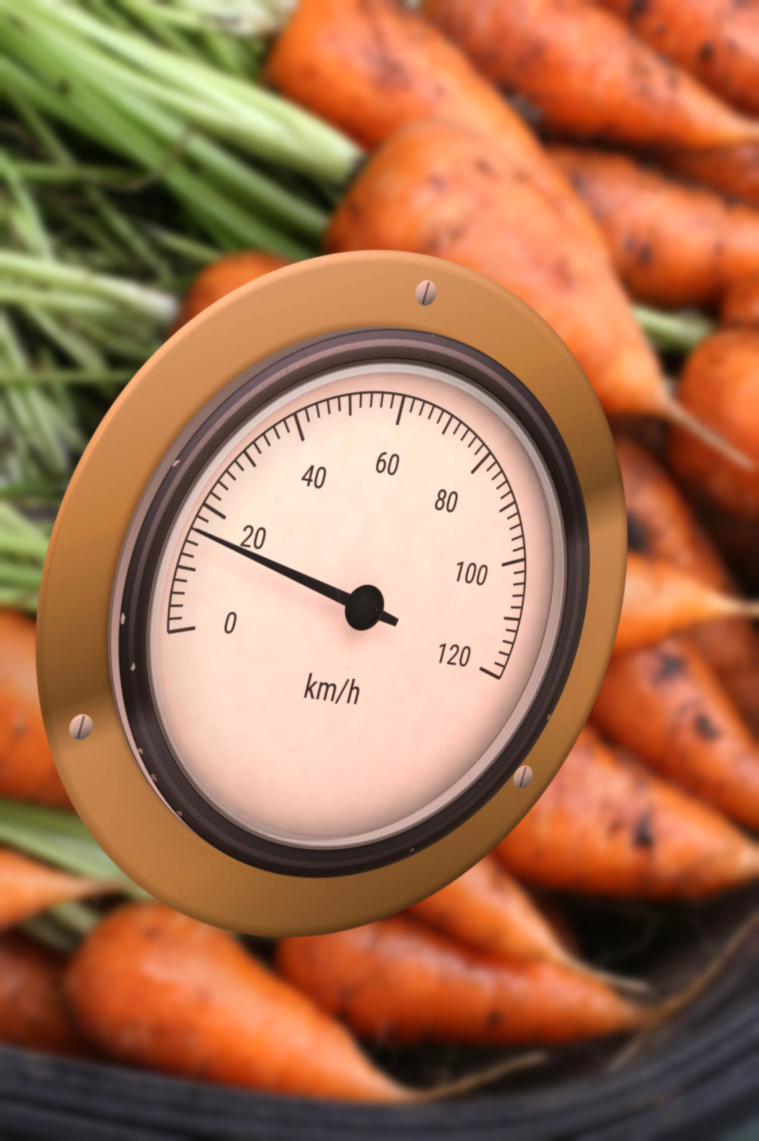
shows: 16 km/h
